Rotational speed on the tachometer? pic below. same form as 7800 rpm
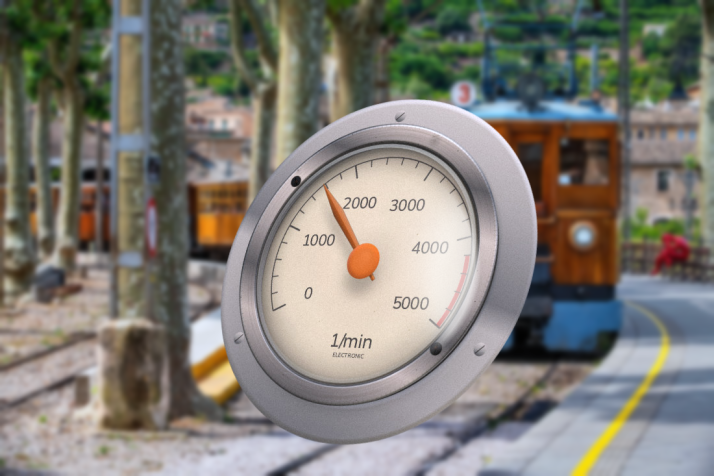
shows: 1600 rpm
